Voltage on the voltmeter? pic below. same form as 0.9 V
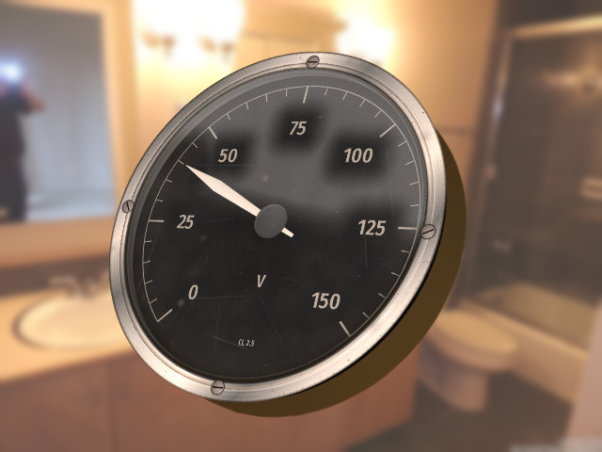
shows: 40 V
